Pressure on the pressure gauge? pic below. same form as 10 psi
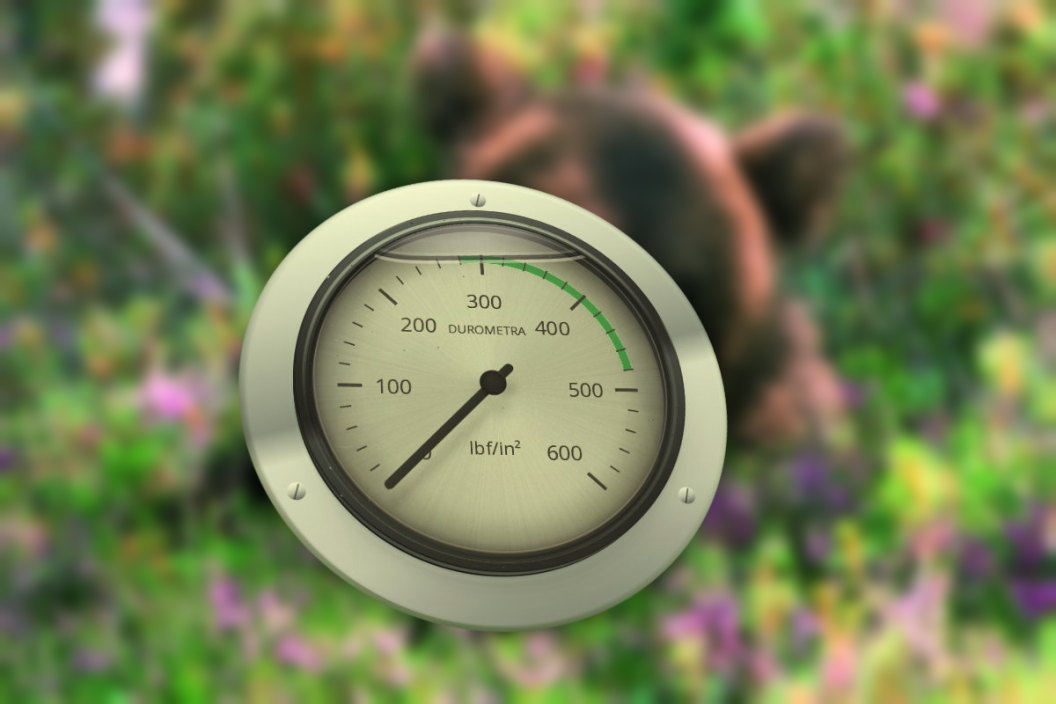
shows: 0 psi
